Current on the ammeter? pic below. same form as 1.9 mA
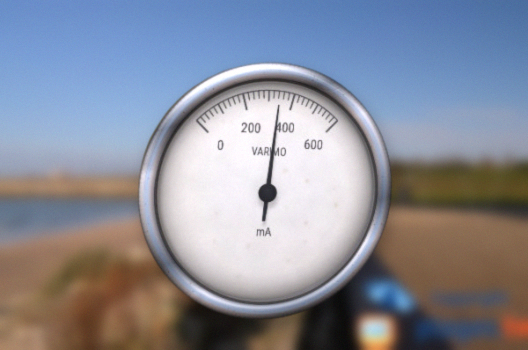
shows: 340 mA
